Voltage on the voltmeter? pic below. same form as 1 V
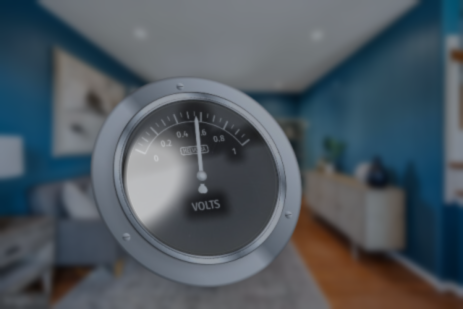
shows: 0.55 V
